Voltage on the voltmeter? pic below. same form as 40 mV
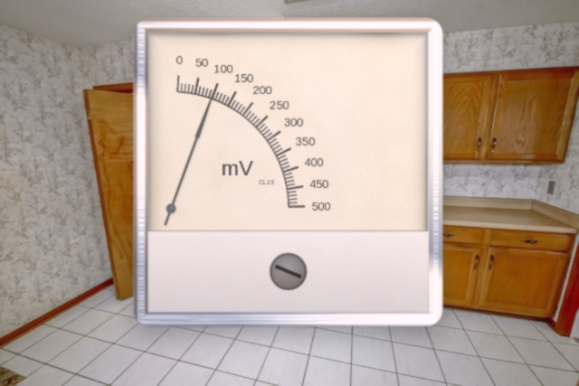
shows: 100 mV
